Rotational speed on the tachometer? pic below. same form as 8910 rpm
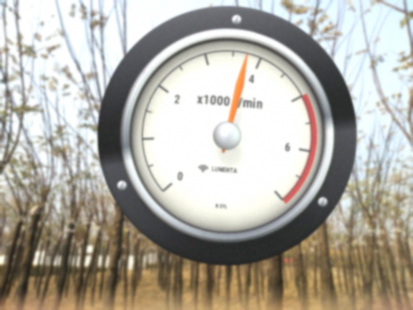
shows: 3750 rpm
